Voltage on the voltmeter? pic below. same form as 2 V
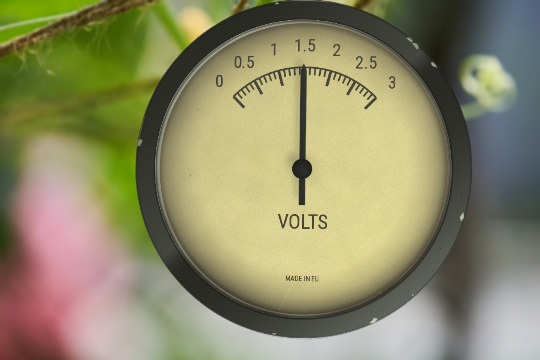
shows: 1.5 V
